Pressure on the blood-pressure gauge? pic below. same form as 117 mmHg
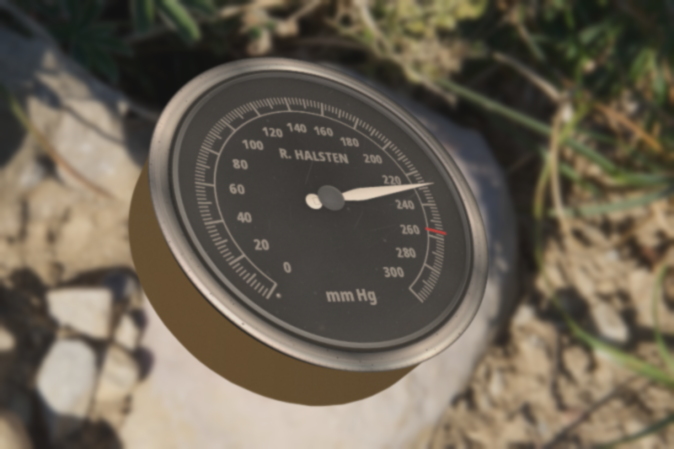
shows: 230 mmHg
